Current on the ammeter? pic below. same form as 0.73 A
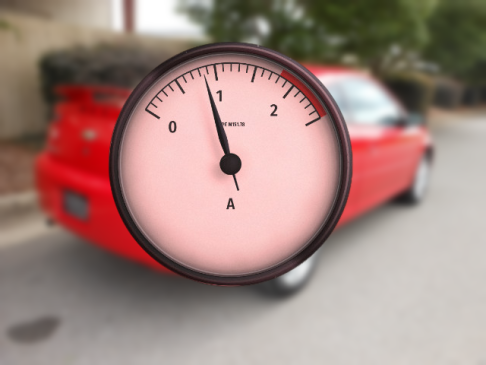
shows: 0.85 A
